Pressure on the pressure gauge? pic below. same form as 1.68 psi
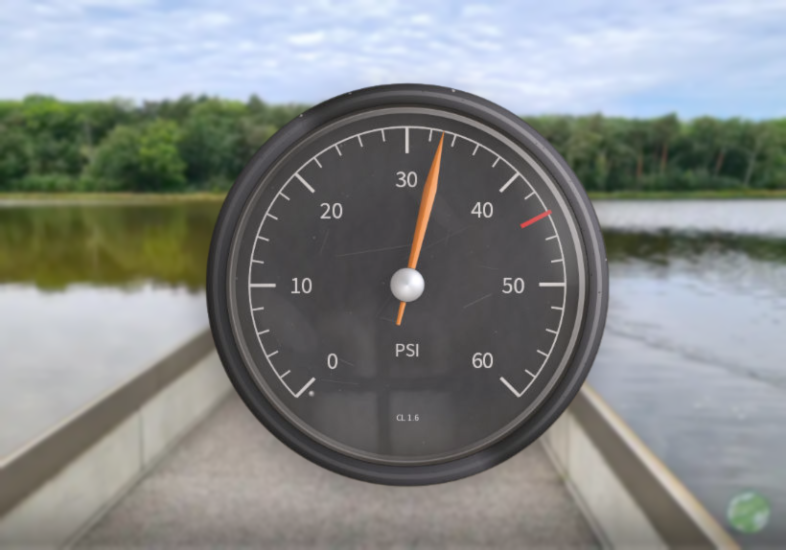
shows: 33 psi
